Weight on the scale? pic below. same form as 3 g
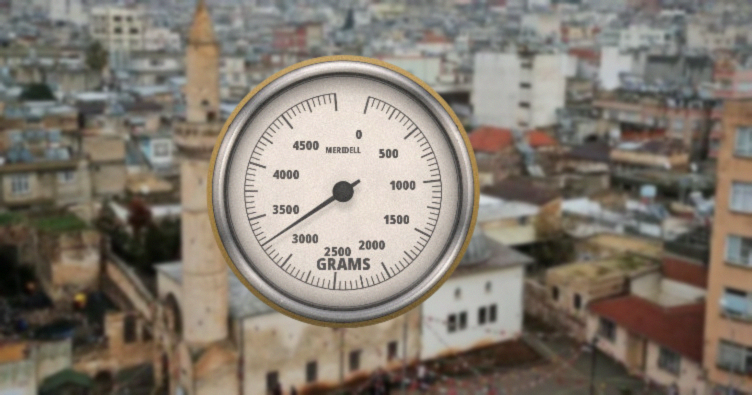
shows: 3250 g
